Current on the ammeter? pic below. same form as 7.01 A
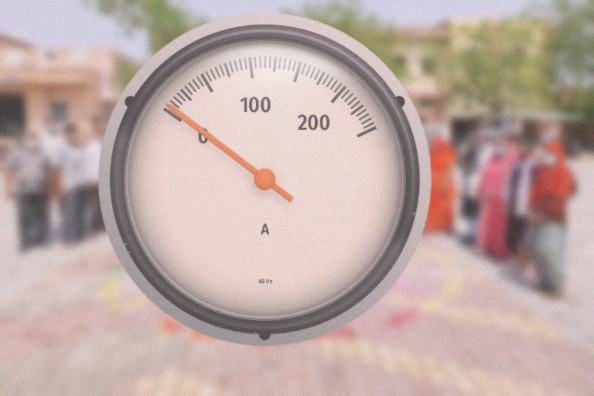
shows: 5 A
